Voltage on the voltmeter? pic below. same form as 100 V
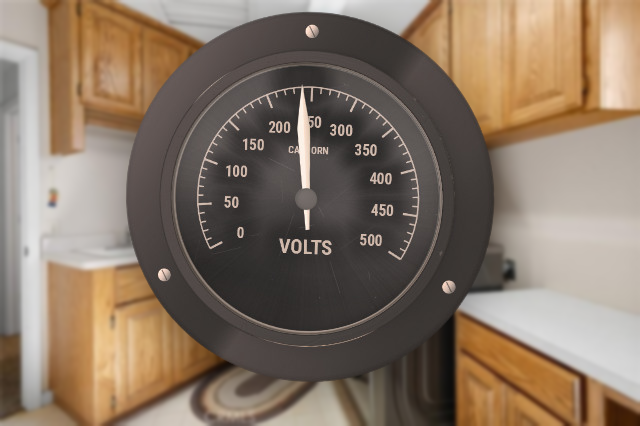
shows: 240 V
